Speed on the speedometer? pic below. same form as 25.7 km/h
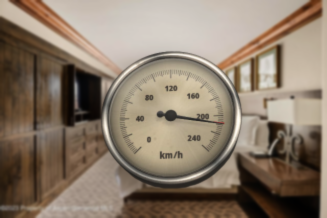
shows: 210 km/h
